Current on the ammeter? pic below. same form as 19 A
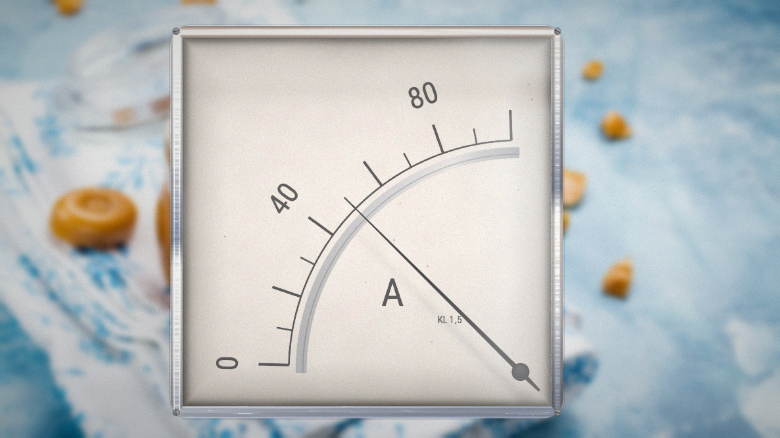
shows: 50 A
